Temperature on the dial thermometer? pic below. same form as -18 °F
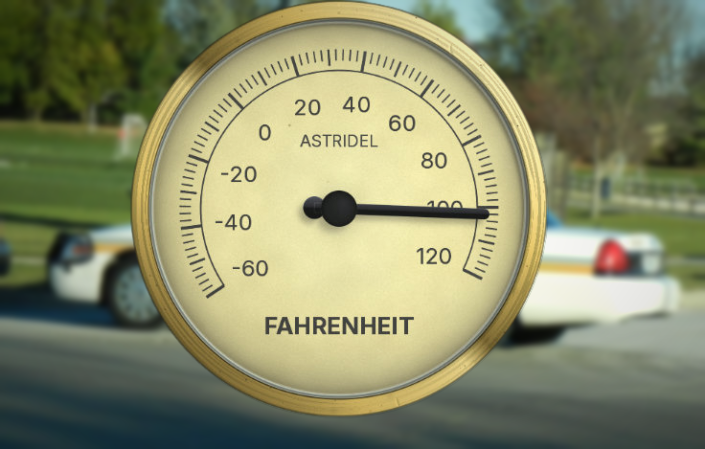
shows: 102 °F
